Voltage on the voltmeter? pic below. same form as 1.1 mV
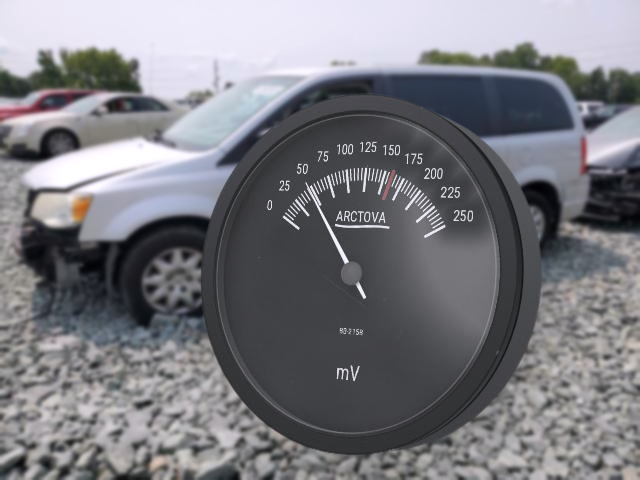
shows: 50 mV
